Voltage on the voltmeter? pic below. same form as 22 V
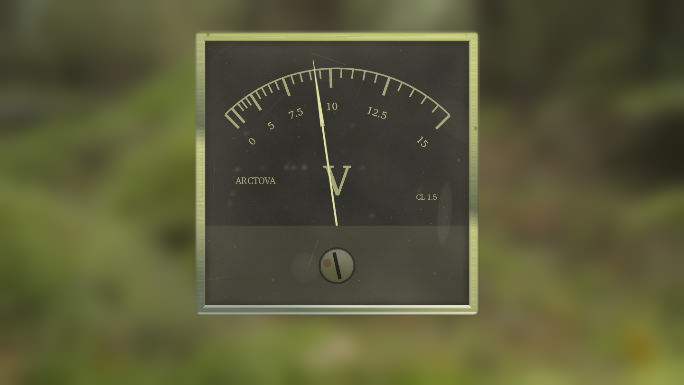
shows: 9.25 V
